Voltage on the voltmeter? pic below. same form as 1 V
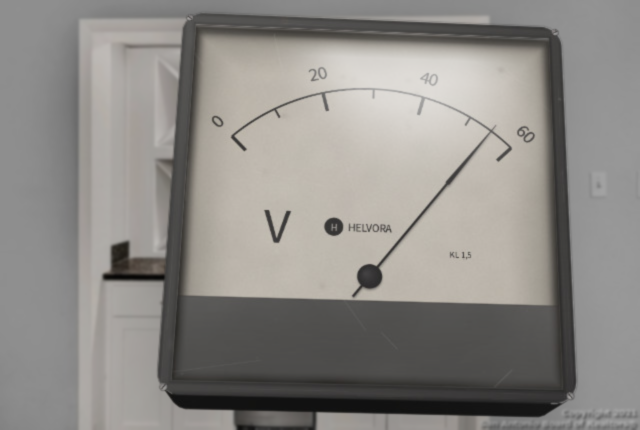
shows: 55 V
